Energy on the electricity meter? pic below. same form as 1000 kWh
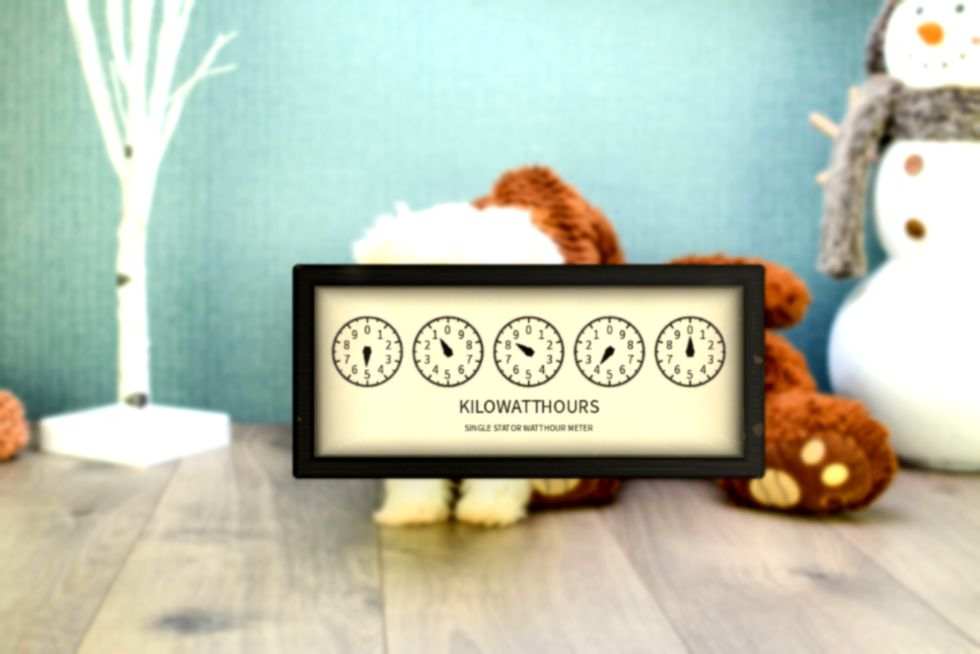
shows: 50840 kWh
